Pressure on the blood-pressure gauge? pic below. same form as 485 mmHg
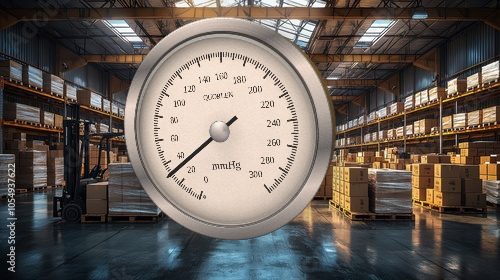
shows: 30 mmHg
